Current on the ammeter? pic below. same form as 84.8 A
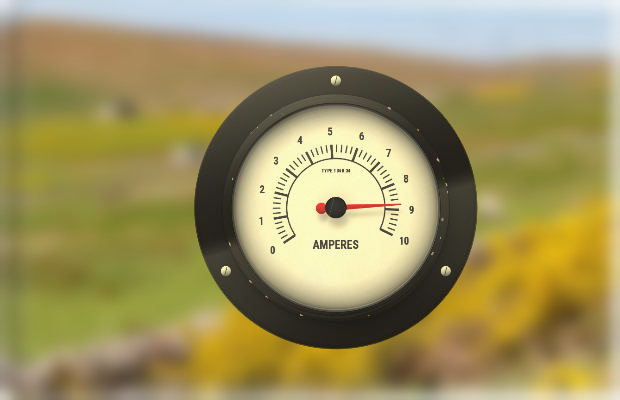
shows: 8.8 A
